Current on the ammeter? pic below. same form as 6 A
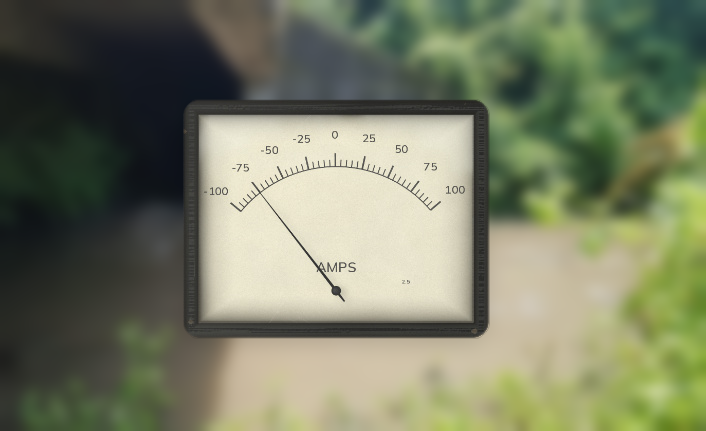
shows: -75 A
